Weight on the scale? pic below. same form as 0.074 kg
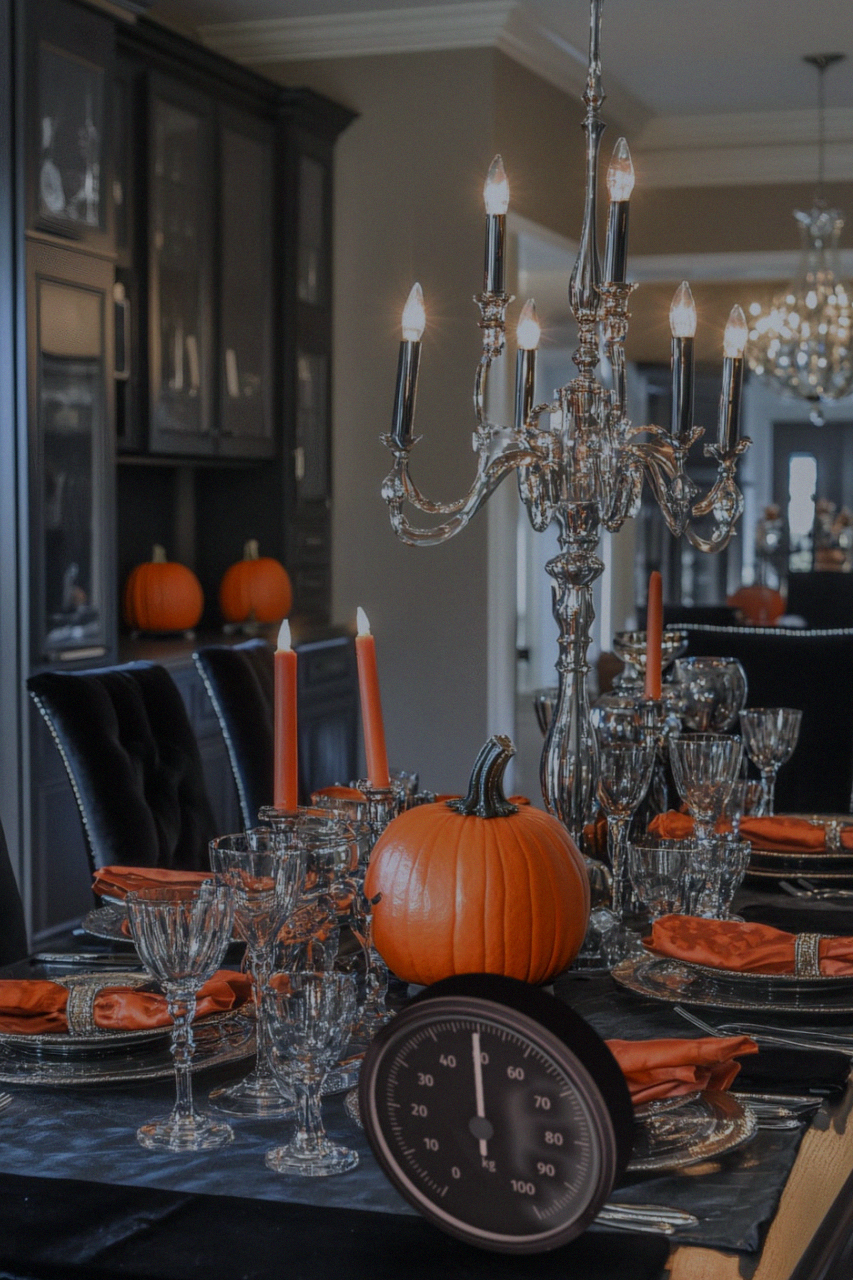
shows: 50 kg
